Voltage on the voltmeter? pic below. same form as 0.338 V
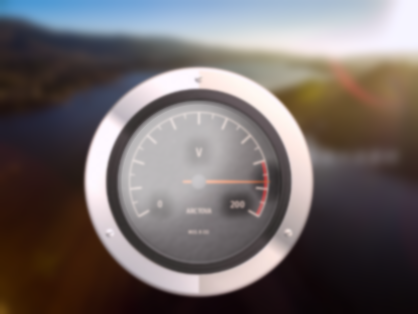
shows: 175 V
